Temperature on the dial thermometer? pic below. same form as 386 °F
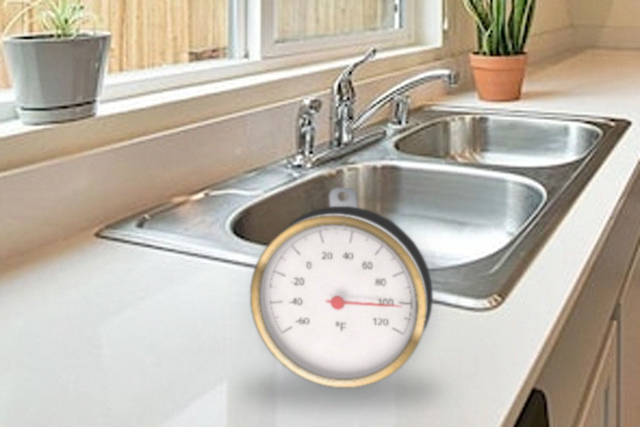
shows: 100 °F
